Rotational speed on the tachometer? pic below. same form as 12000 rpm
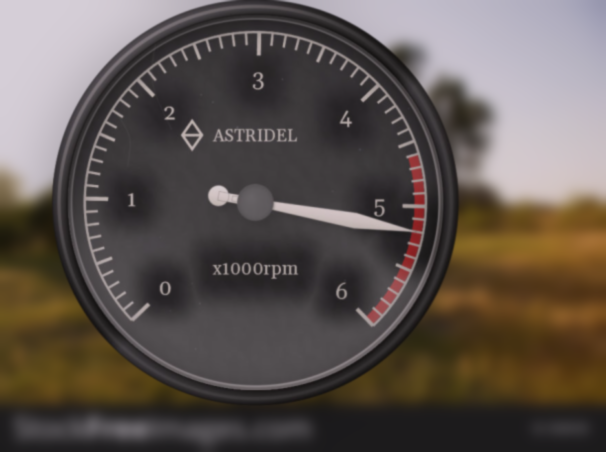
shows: 5200 rpm
